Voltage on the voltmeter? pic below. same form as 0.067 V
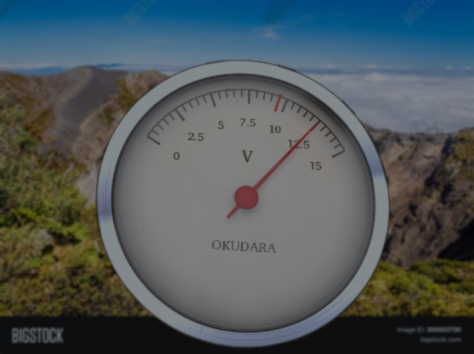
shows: 12.5 V
